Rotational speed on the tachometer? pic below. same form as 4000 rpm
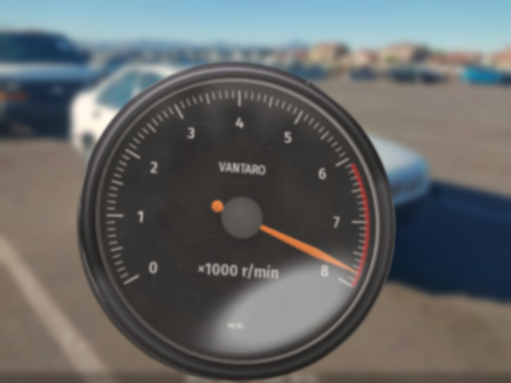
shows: 7800 rpm
